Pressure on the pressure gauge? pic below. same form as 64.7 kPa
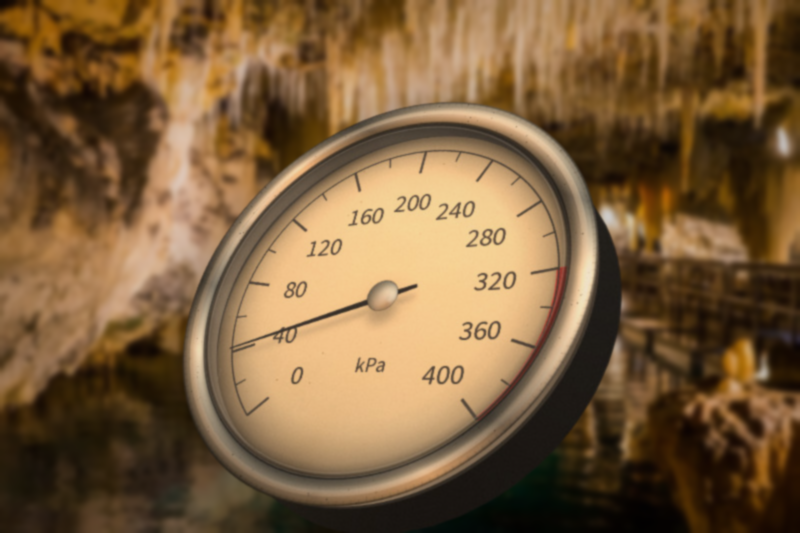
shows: 40 kPa
